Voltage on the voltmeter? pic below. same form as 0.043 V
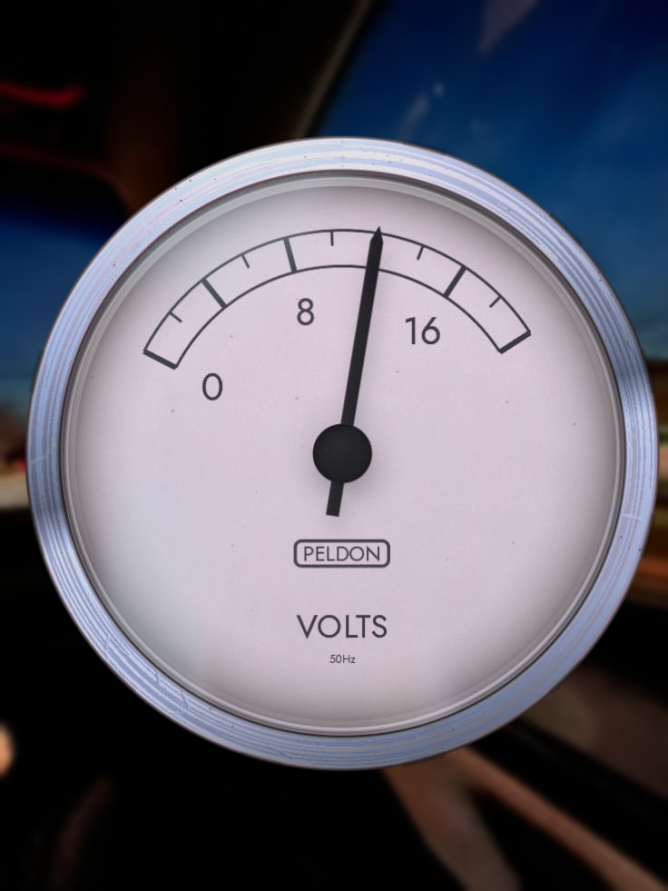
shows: 12 V
